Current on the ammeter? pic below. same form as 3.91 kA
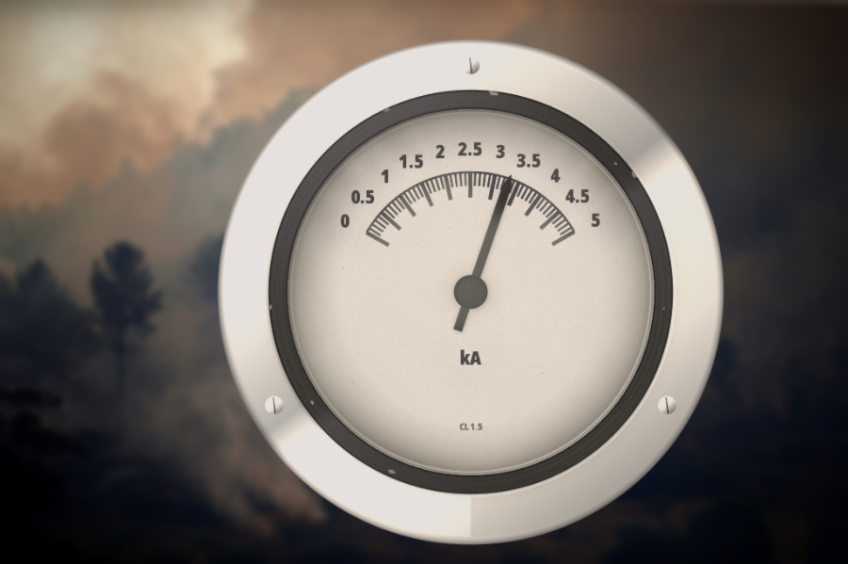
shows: 3.3 kA
